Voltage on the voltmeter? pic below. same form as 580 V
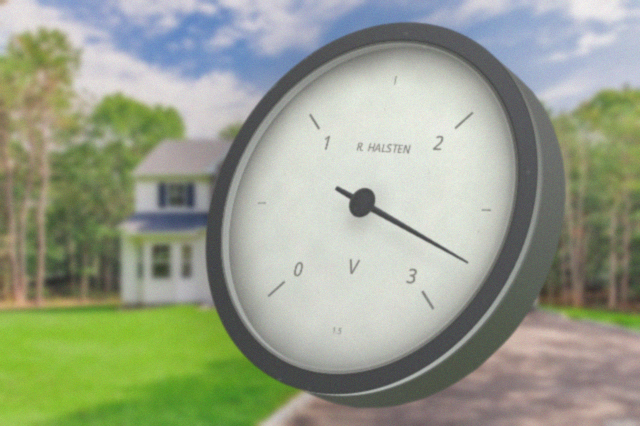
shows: 2.75 V
